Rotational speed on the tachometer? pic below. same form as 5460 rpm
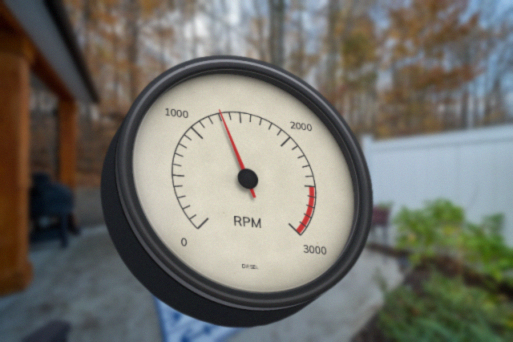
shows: 1300 rpm
